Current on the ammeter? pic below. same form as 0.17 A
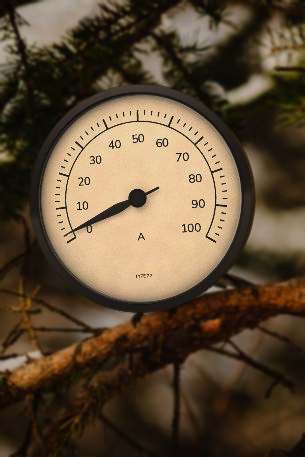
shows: 2 A
